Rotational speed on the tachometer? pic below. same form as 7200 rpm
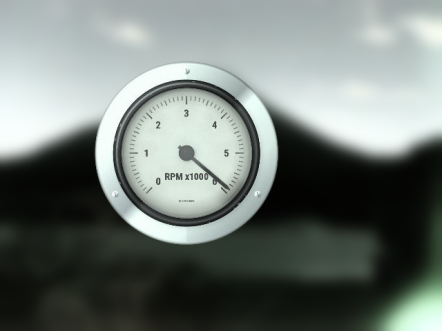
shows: 5900 rpm
